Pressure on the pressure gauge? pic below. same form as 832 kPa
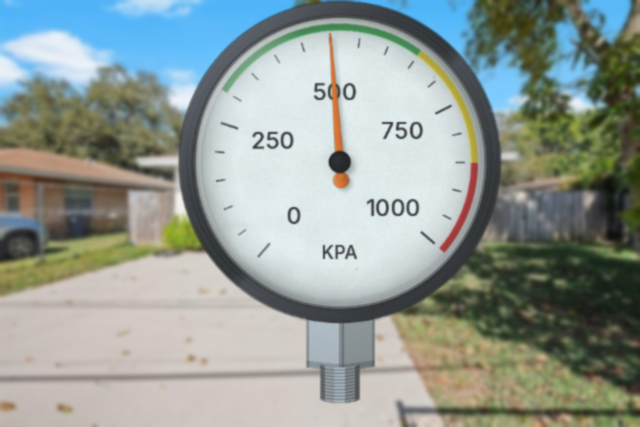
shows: 500 kPa
